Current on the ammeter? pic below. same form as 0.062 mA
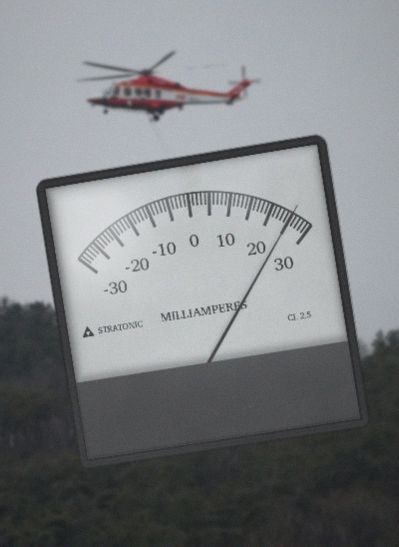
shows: 25 mA
